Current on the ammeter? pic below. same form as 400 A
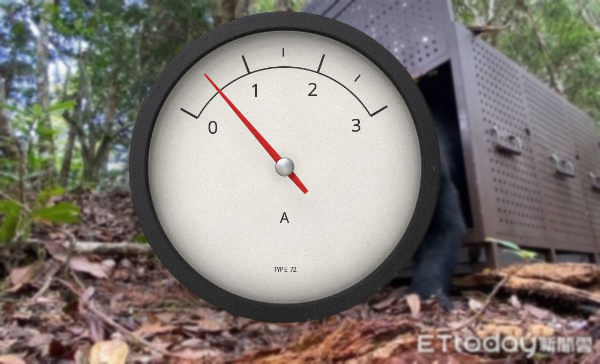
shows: 0.5 A
